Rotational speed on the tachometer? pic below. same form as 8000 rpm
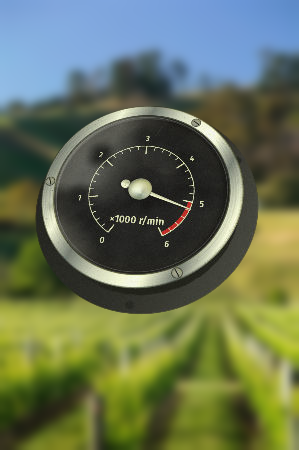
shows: 5200 rpm
